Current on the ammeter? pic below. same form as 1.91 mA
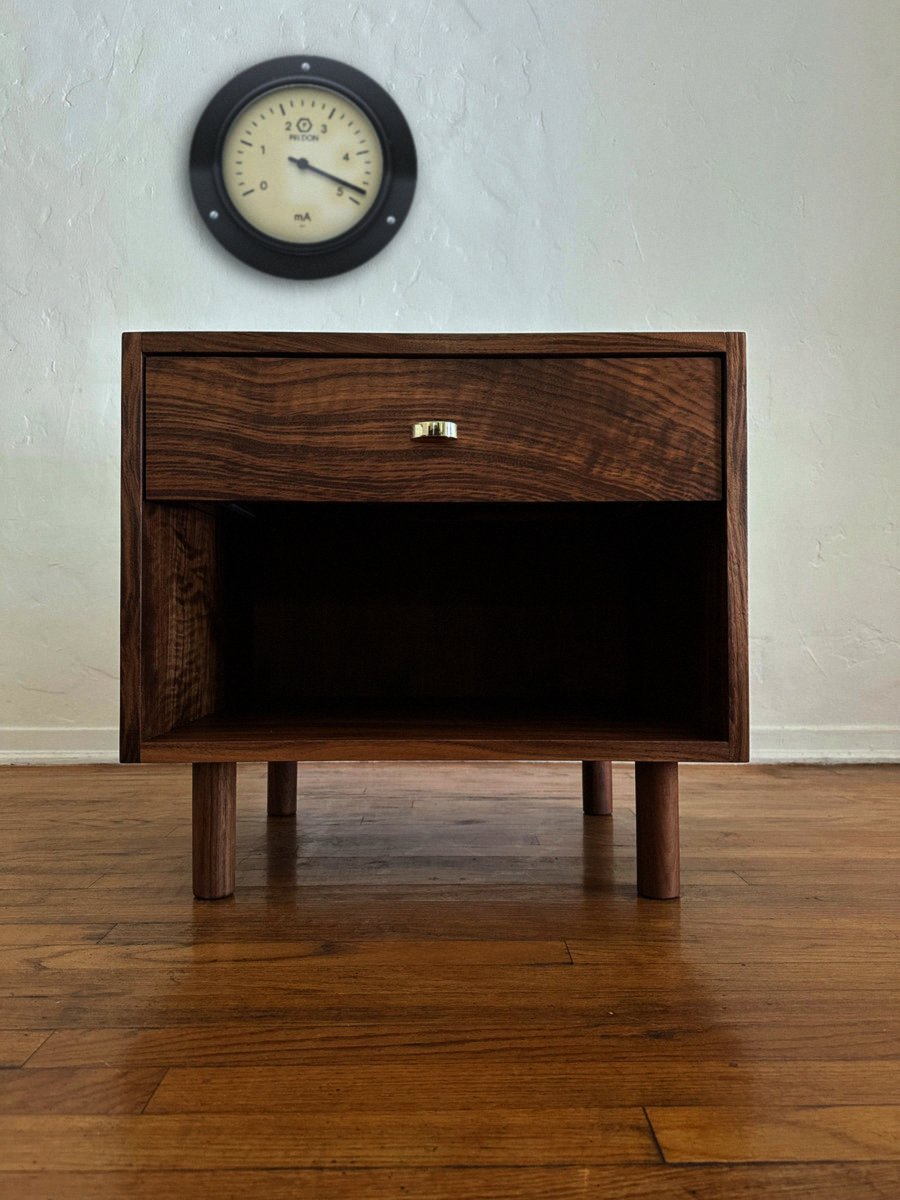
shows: 4.8 mA
